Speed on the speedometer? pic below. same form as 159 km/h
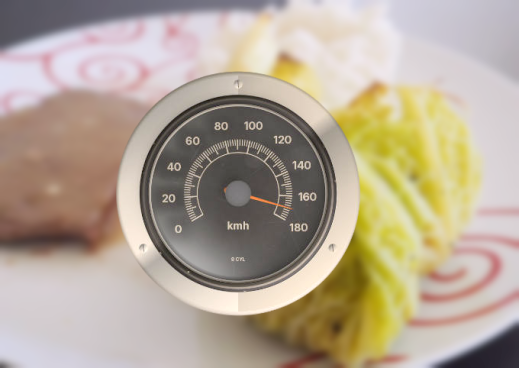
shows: 170 km/h
